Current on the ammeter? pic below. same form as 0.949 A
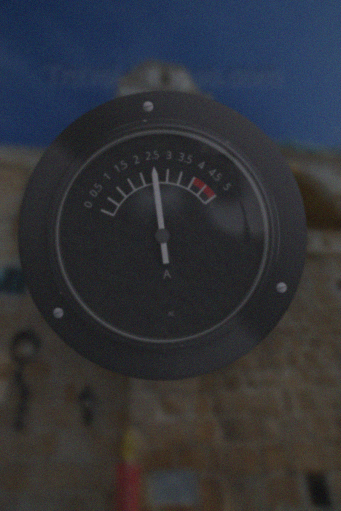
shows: 2.5 A
